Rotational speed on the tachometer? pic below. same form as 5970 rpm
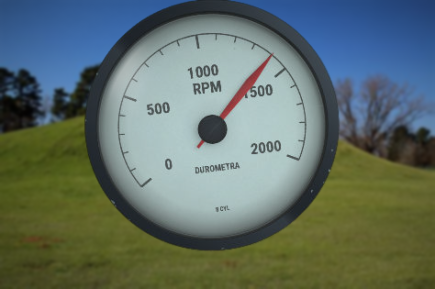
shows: 1400 rpm
